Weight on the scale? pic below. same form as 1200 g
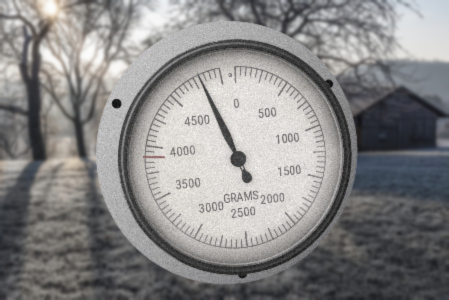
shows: 4800 g
